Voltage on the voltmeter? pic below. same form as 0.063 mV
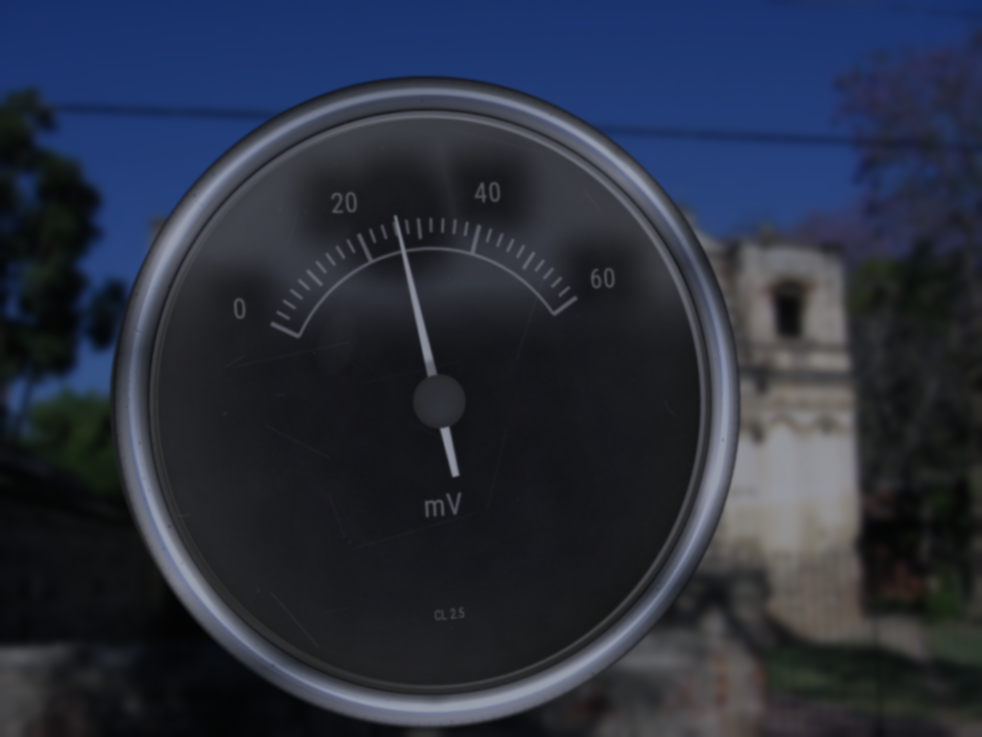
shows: 26 mV
